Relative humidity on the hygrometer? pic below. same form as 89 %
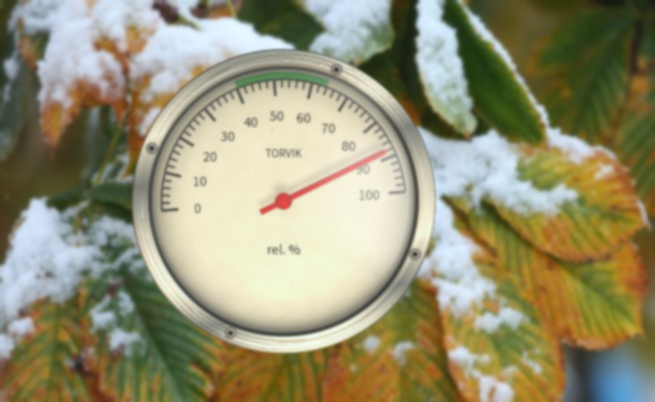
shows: 88 %
